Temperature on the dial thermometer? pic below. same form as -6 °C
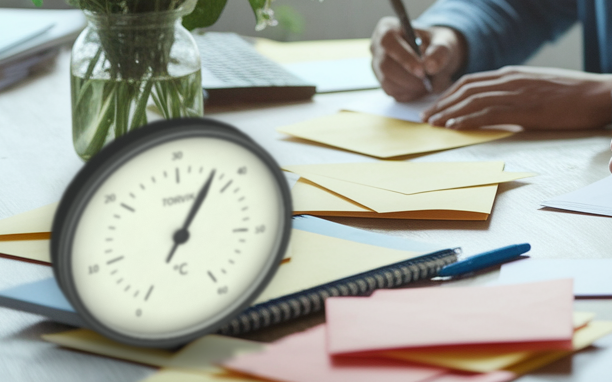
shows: 36 °C
